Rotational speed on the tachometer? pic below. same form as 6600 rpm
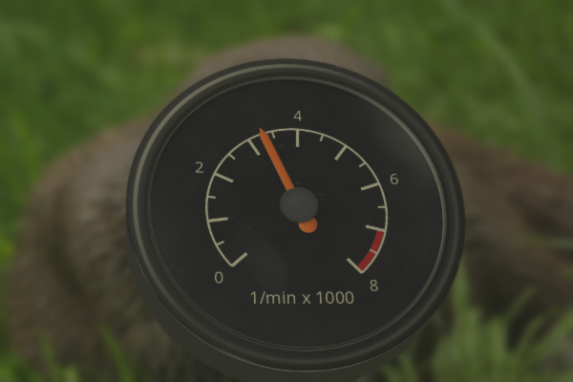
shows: 3250 rpm
